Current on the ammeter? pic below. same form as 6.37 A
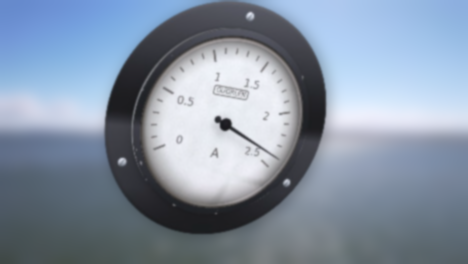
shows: 2.4 A
